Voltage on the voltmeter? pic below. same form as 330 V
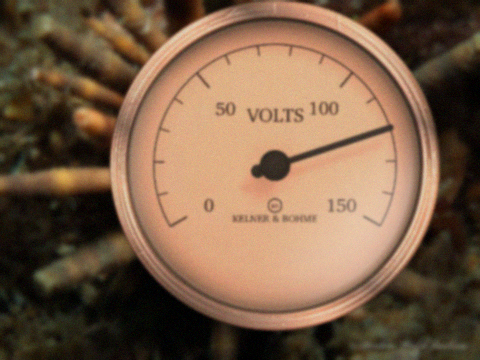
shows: 120 V
